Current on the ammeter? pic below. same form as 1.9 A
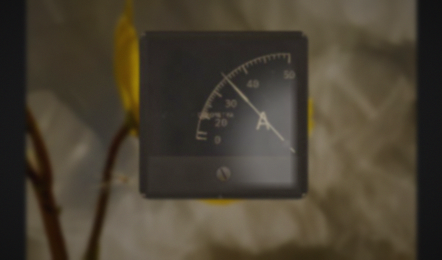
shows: 35 A
